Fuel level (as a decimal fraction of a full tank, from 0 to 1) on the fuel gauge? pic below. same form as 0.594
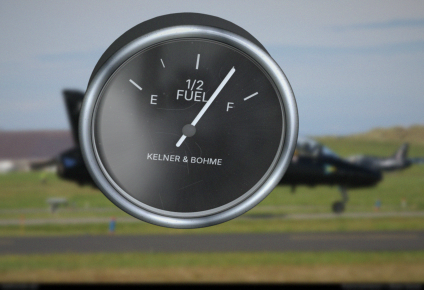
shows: 0.75
